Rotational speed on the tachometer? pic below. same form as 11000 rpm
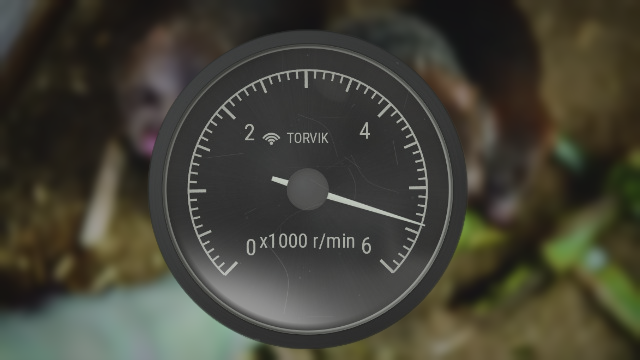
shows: 5400 rpm
